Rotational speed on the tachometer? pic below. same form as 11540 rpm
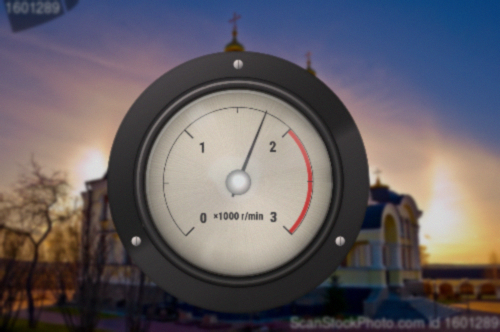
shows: 1750 rpm
